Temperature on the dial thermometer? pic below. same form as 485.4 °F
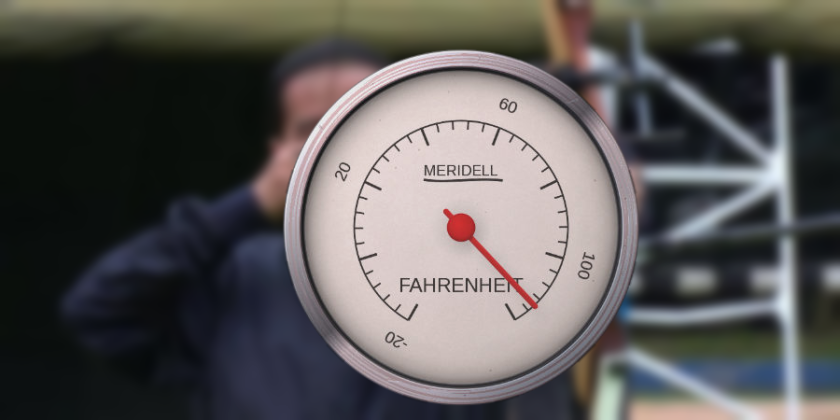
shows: 114 °F
